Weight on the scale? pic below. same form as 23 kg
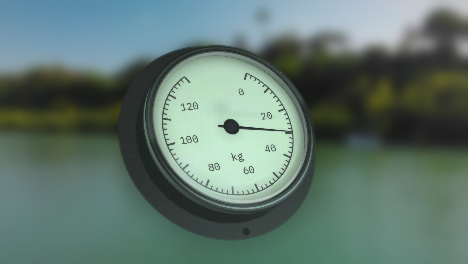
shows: 30 kg
